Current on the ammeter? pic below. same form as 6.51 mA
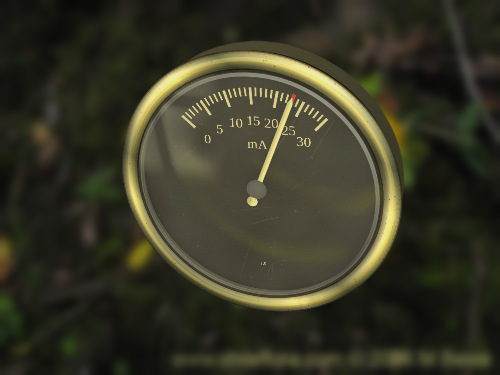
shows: 23 mA
